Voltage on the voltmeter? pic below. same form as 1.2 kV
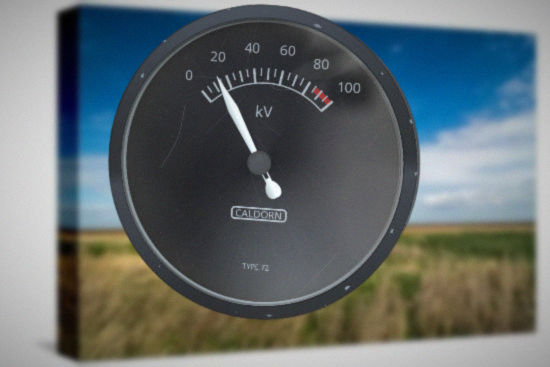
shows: 15 kV
